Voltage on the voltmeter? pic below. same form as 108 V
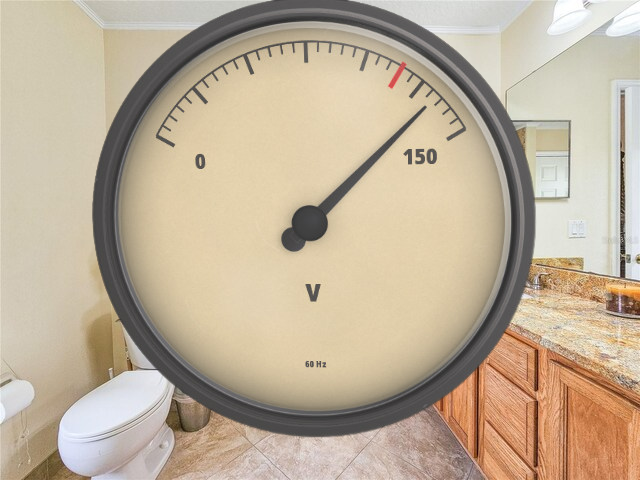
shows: 132.5 V
